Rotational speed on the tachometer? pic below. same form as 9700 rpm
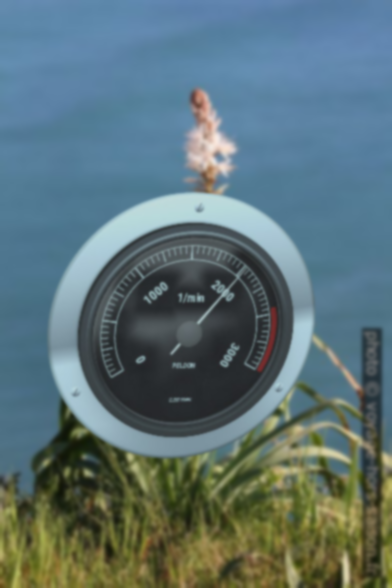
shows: 2000 rpm
